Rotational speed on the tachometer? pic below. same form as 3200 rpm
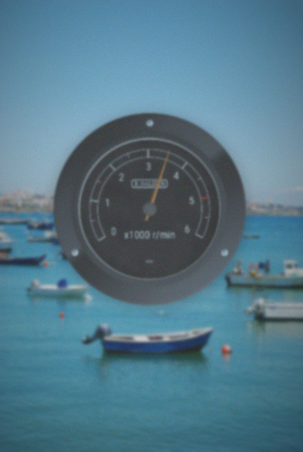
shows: 3500 rpm
